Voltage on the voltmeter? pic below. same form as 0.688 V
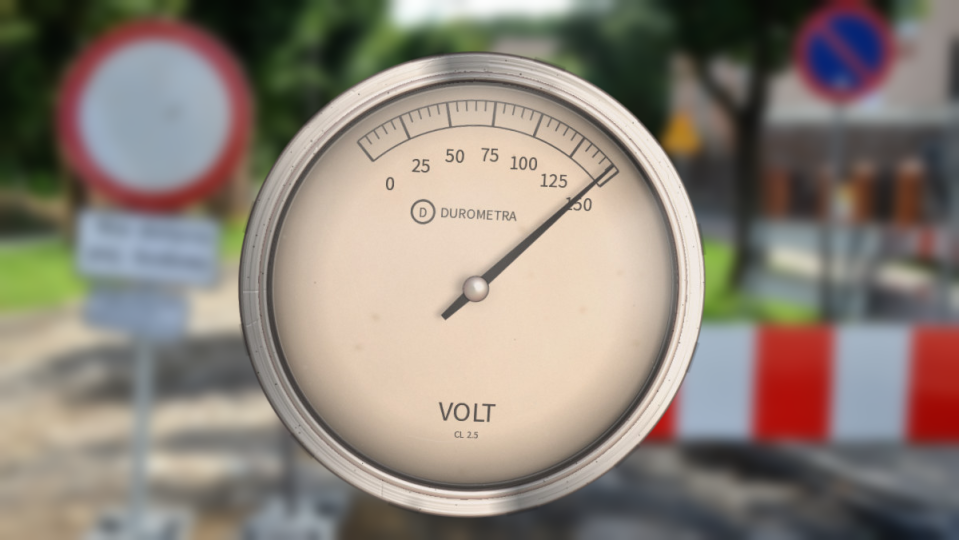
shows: 145 V
